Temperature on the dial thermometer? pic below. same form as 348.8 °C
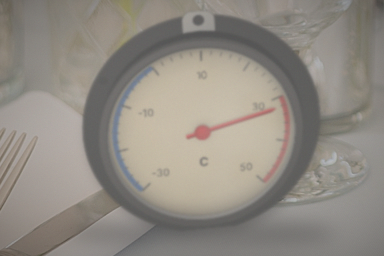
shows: 32 °C
